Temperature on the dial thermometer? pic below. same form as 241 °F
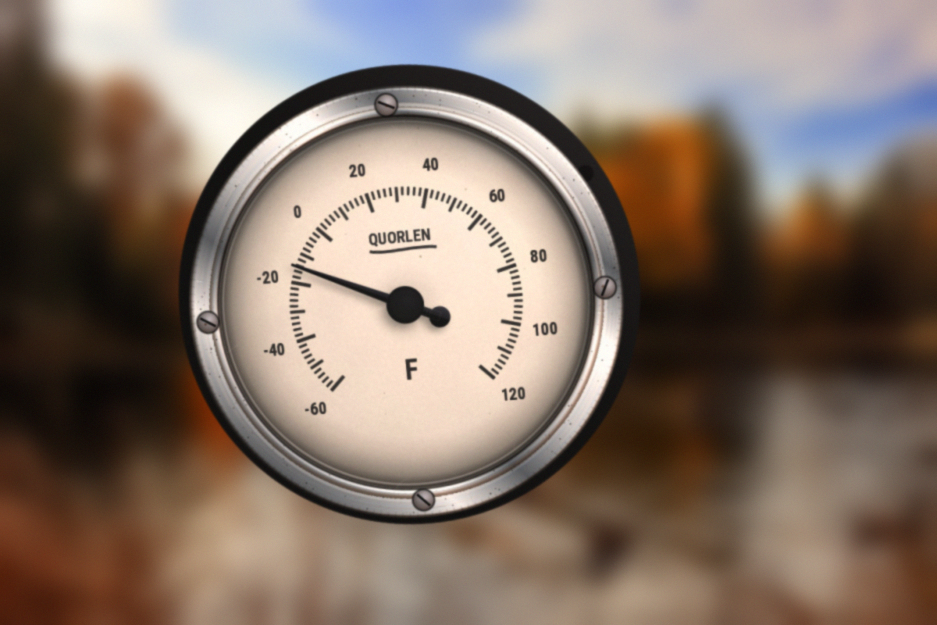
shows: -14 °F
